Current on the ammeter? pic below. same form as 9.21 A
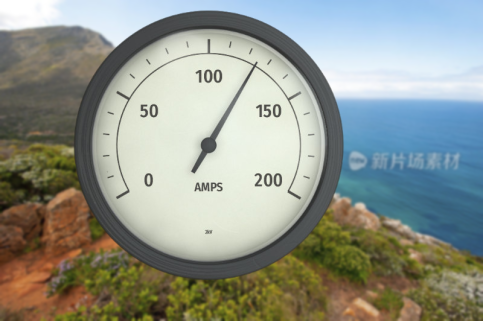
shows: 125 A
